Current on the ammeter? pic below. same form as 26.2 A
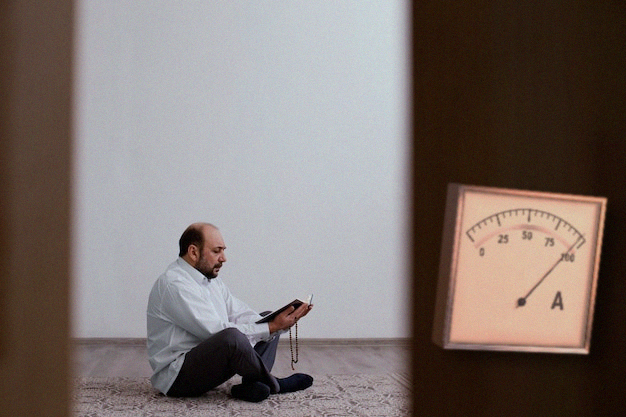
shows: 95 A
